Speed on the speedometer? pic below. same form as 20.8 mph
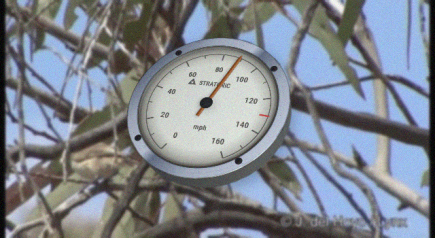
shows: 90 mph
